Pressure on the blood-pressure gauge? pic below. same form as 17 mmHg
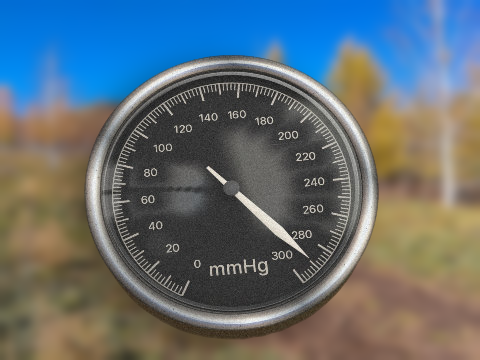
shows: 290 mmHg
